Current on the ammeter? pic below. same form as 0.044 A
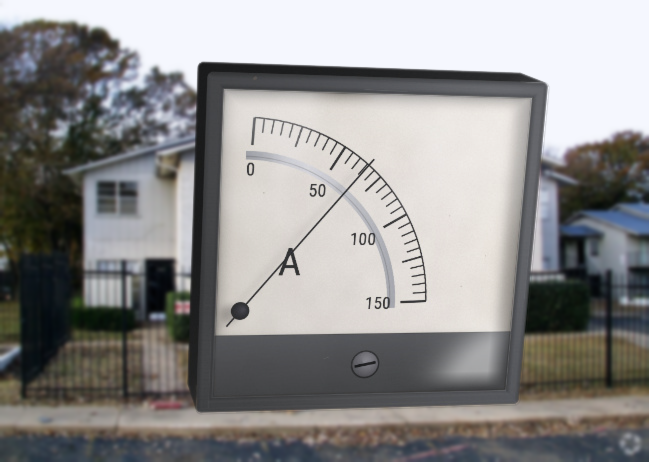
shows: 65 A
